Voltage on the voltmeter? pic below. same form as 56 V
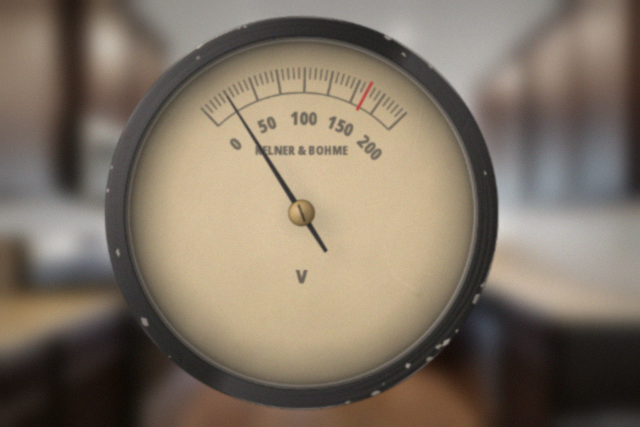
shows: 25 V
